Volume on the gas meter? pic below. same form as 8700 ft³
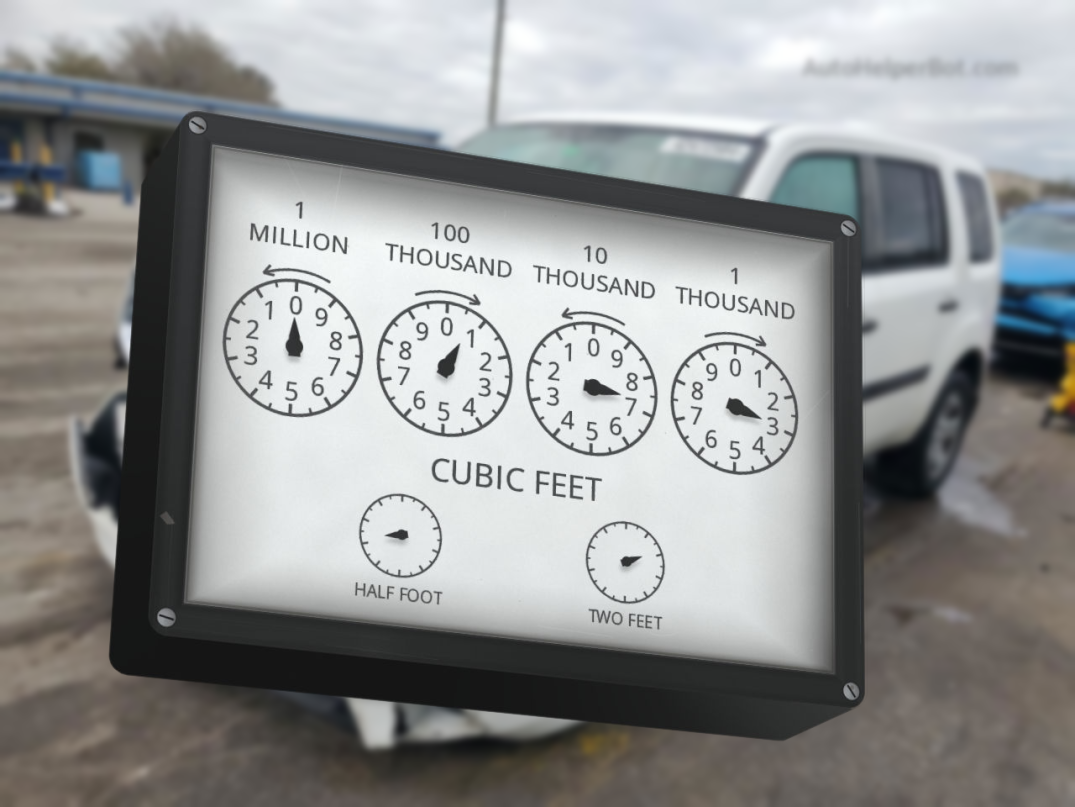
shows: 7300 ft³
